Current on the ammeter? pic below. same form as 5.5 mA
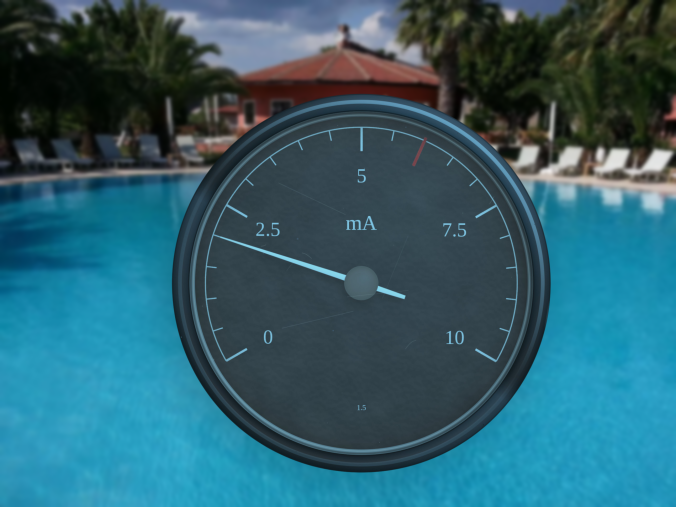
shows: 2 mA
